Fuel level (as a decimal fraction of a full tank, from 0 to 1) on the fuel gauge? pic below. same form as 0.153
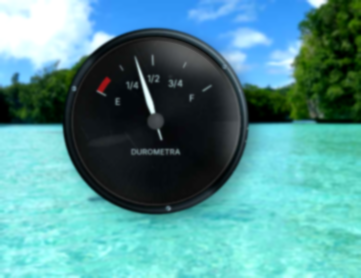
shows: 0.375
